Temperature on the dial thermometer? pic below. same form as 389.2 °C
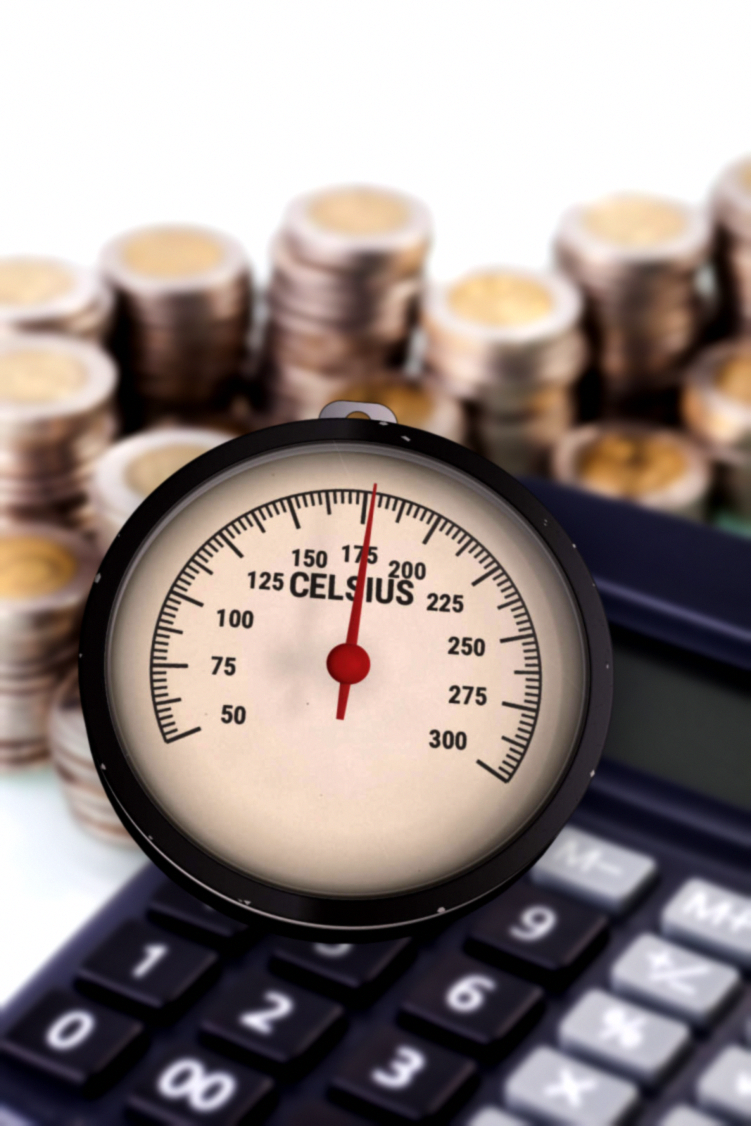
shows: 177.5 °C
